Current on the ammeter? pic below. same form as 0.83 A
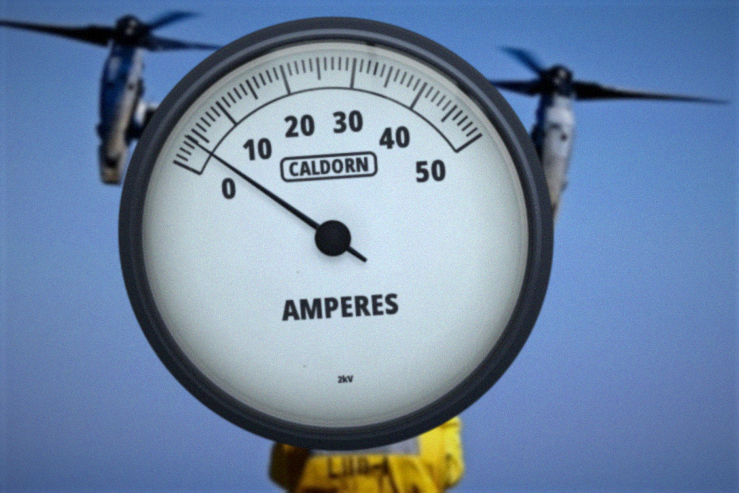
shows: 4 A
